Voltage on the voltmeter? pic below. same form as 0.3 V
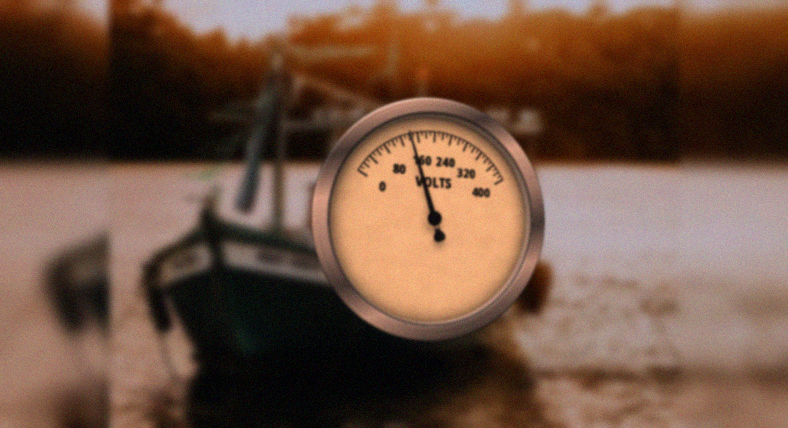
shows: 140 V
